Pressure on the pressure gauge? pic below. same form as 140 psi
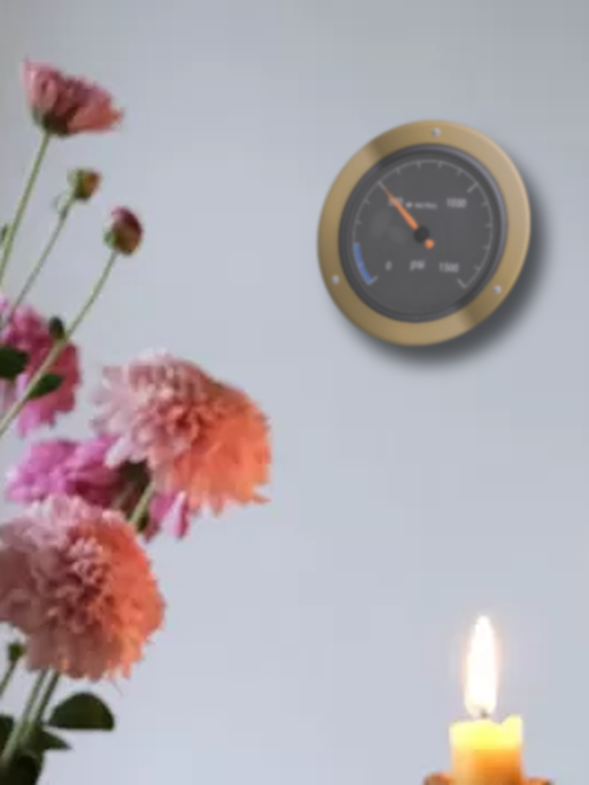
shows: 500 psi
